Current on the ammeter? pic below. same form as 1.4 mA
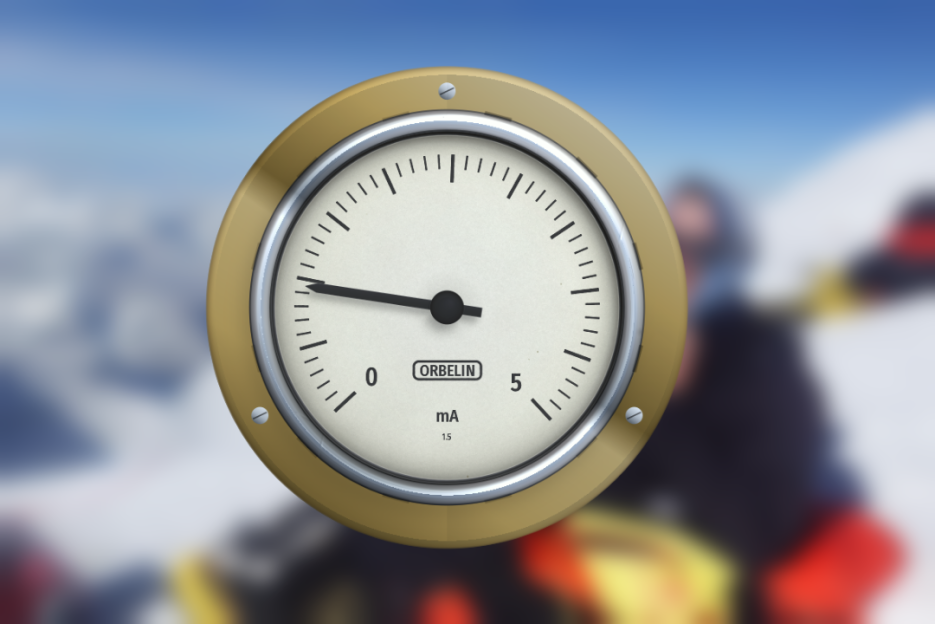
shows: 0.95 mA
